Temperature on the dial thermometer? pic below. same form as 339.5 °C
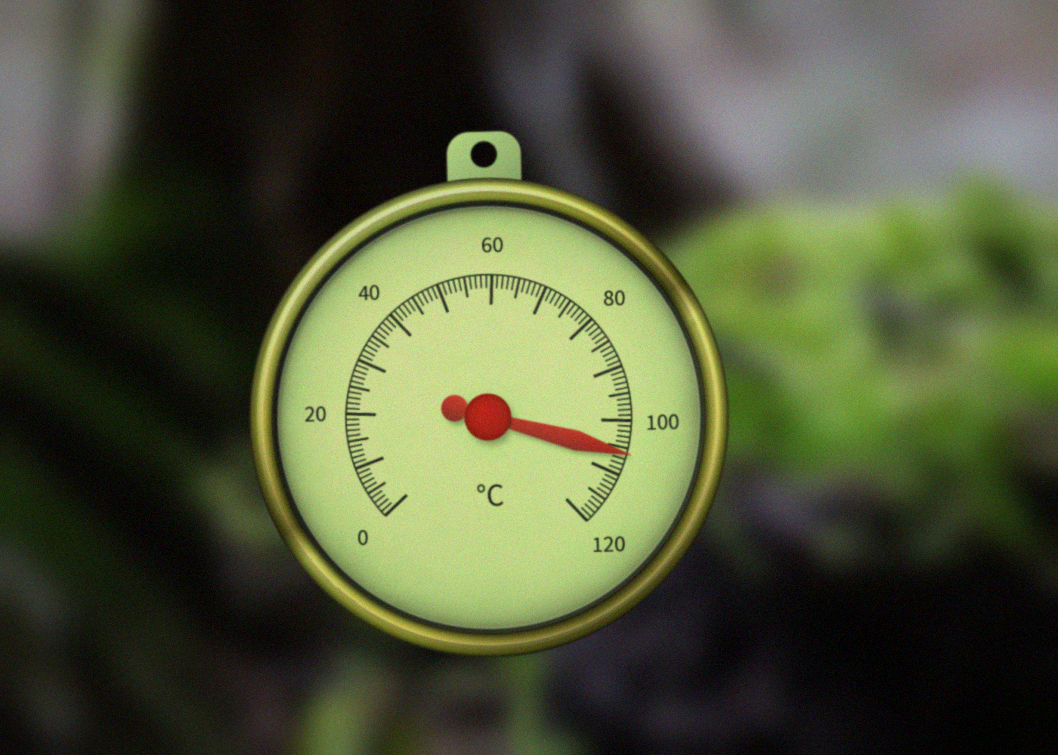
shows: 106 °C
